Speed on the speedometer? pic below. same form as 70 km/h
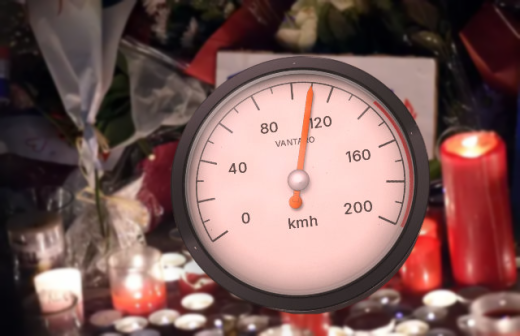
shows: 110 km/h
